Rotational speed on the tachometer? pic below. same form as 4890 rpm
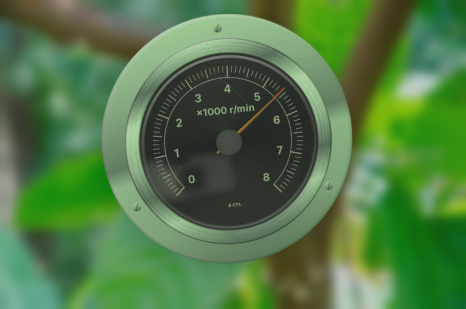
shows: 5400 rpm
